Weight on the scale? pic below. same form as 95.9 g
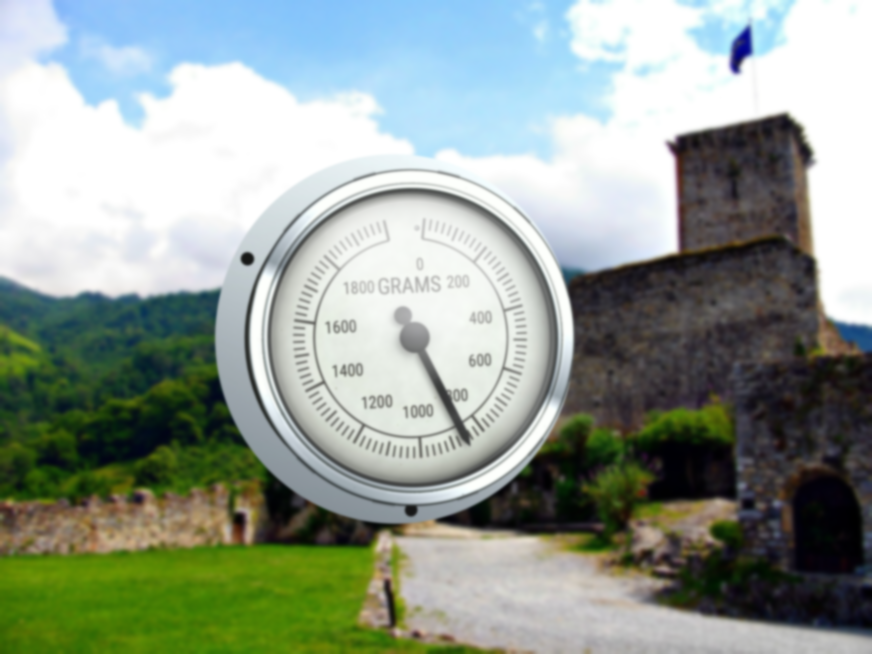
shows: 860 g
